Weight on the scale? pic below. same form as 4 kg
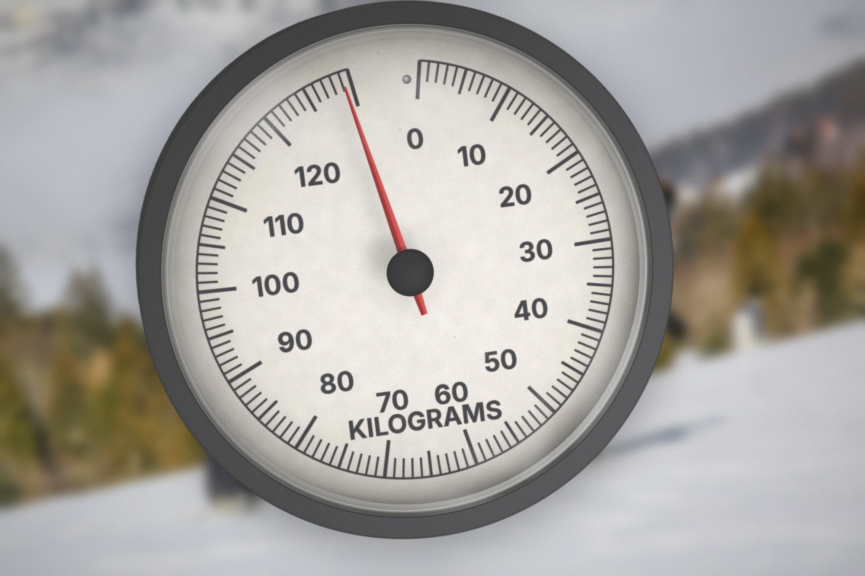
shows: 129 kg
